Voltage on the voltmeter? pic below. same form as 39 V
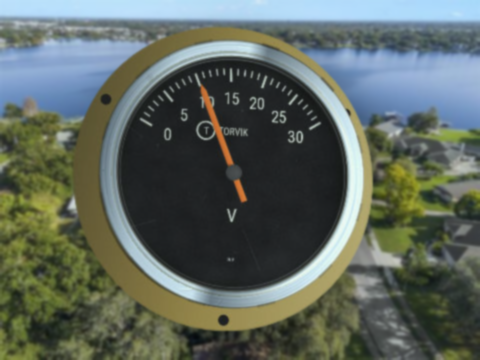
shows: 10 V
